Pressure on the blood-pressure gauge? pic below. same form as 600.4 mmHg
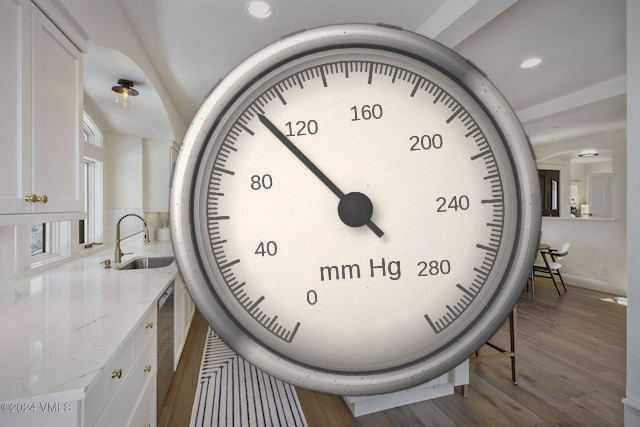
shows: 108 mmHg
